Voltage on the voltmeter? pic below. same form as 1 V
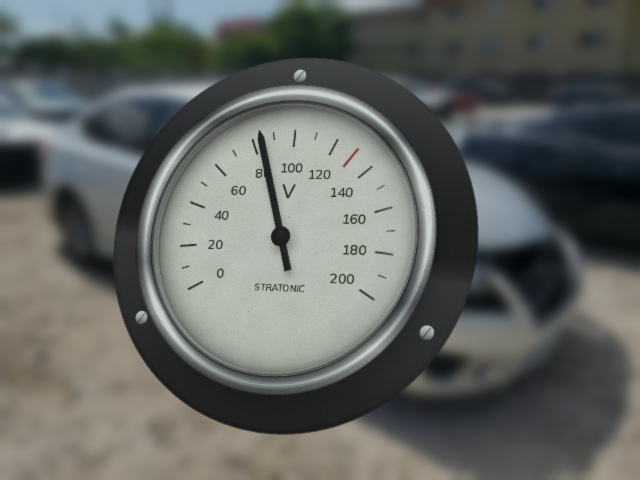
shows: 85 V
